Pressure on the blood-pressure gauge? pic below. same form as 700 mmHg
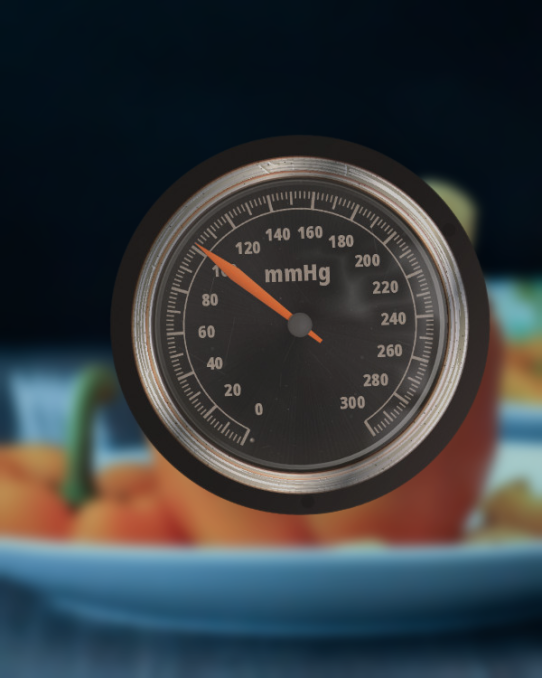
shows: 102 mmHg
